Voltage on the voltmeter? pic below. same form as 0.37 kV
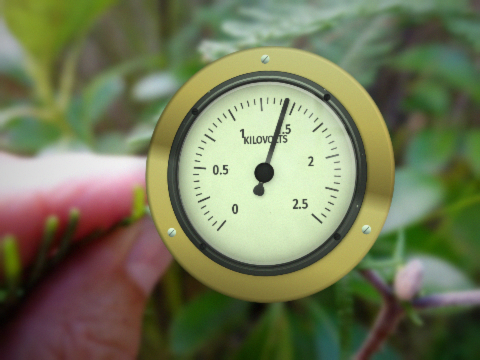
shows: 1.45 kV
